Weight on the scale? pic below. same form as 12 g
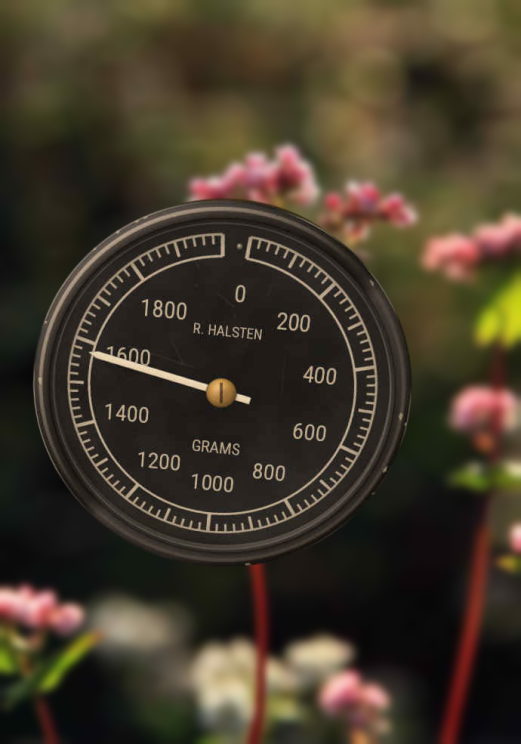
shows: 1580 g
